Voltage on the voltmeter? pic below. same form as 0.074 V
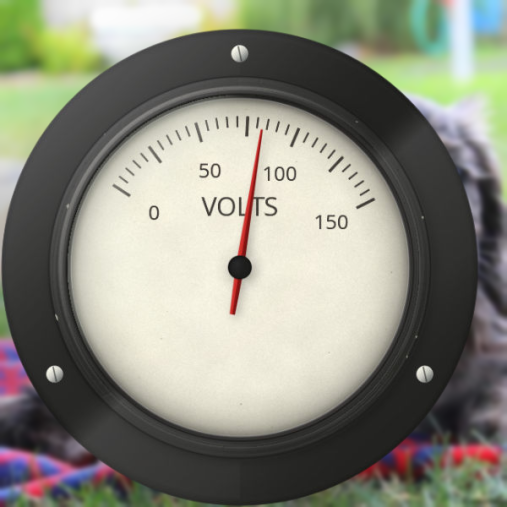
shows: 82.5 V
